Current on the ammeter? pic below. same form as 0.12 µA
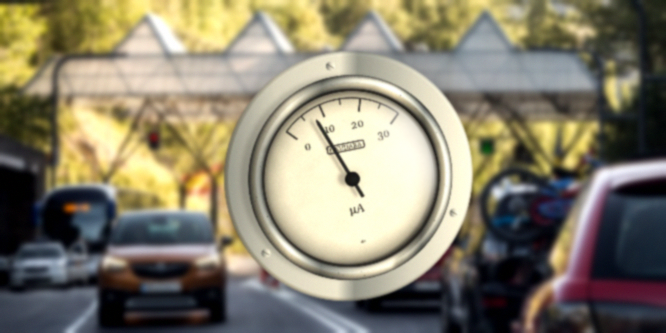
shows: 7.5 µA
